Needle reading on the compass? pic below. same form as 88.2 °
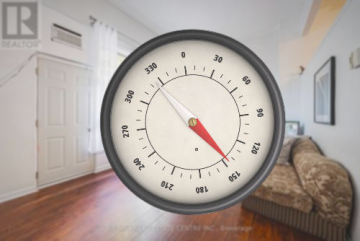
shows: 145 °
